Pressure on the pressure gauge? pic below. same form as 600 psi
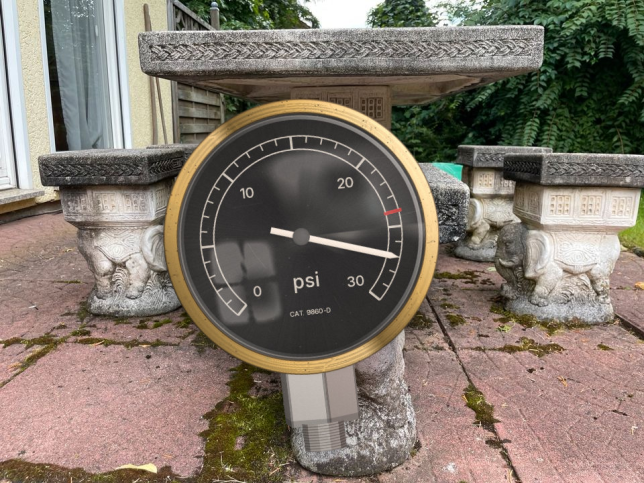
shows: 27 psi
